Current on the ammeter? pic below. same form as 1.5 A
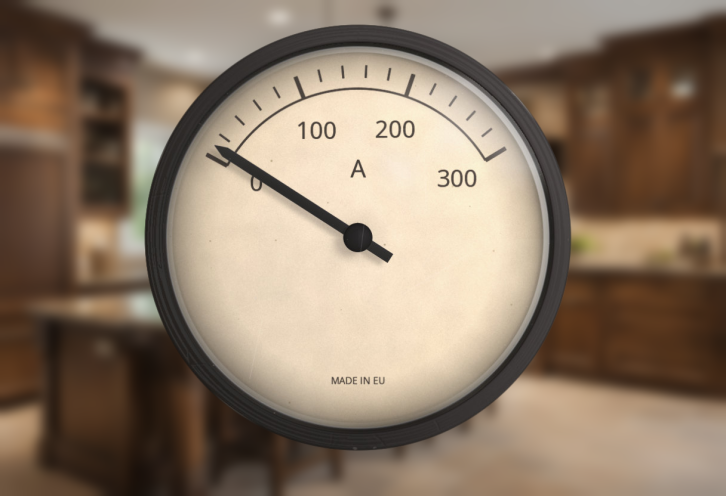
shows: 10 A
